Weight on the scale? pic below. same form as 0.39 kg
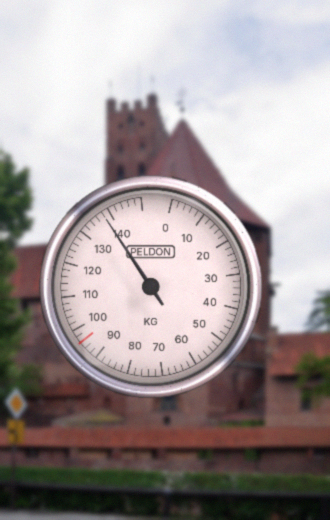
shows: 138 kg
